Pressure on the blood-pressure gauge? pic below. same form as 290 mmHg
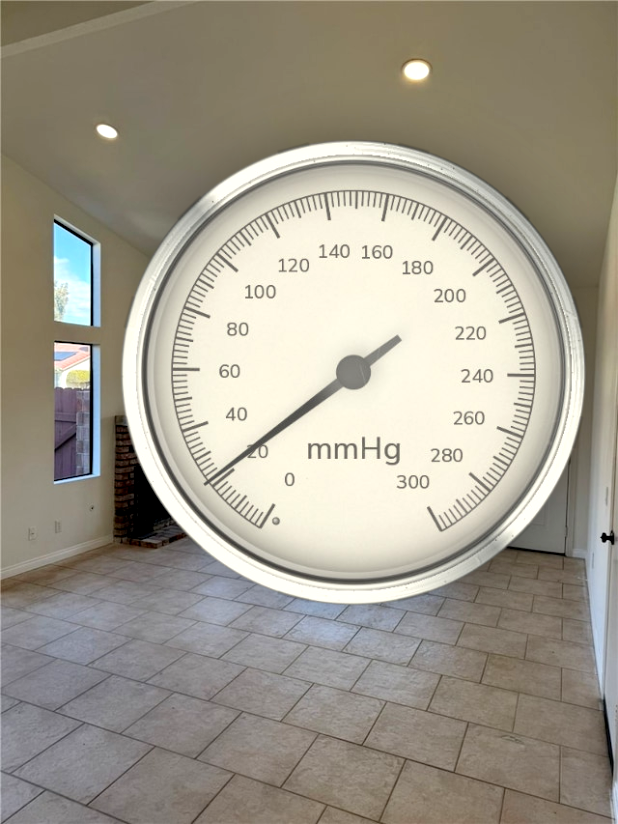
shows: 22 mmHg
